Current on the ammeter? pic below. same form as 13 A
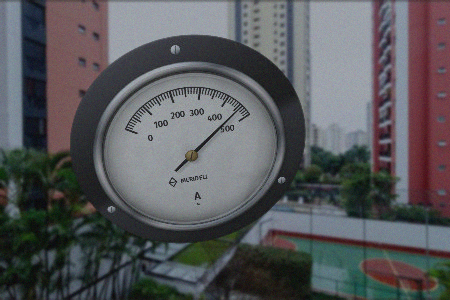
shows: 450 A
